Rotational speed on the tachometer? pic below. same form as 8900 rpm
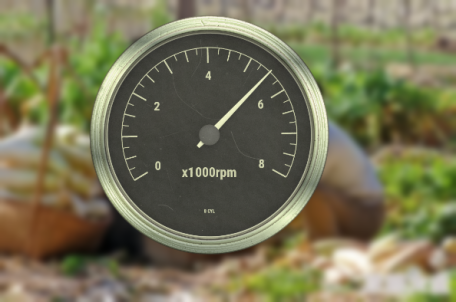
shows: 5500 rpm
